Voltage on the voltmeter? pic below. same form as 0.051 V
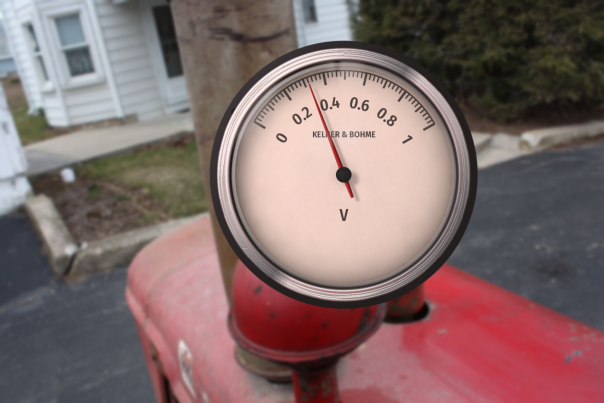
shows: 0.32 V
